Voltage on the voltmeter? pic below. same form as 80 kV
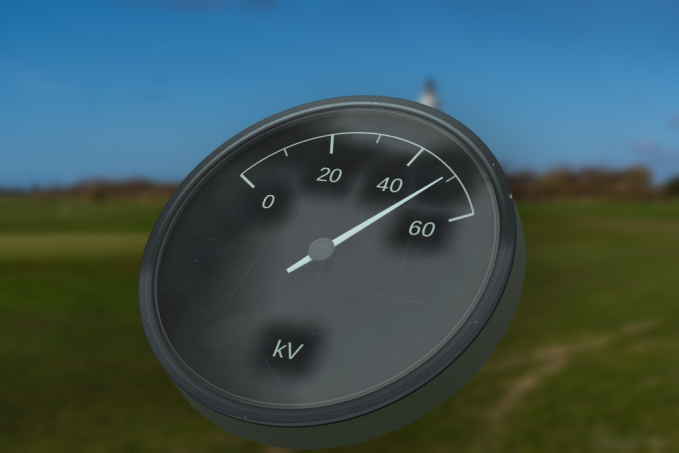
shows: 50 kV
